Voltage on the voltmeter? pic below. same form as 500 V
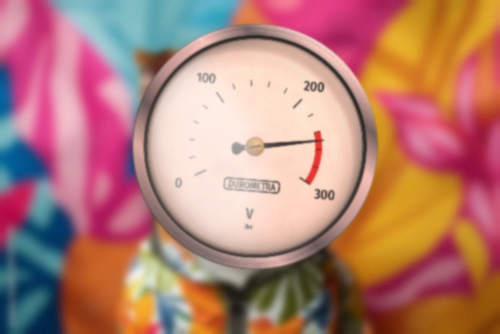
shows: 250 V
